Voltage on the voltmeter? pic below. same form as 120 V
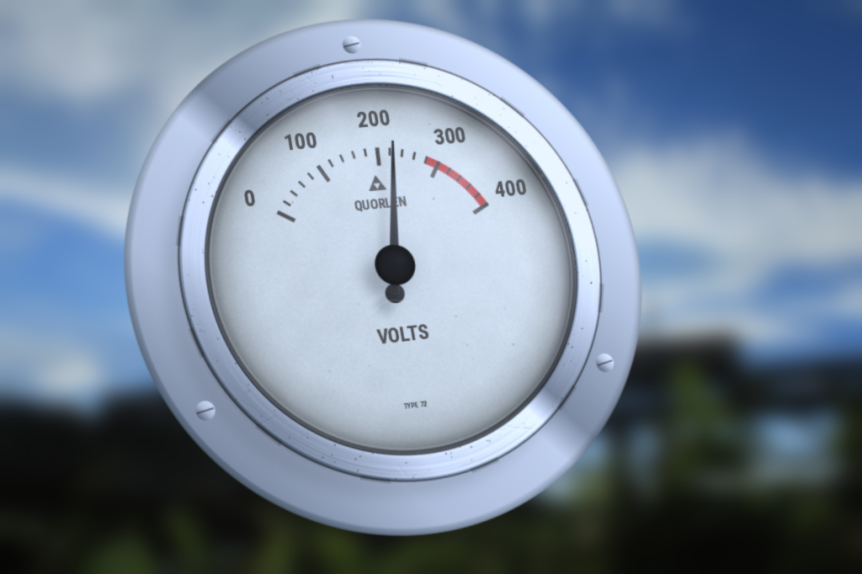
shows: 220 V
